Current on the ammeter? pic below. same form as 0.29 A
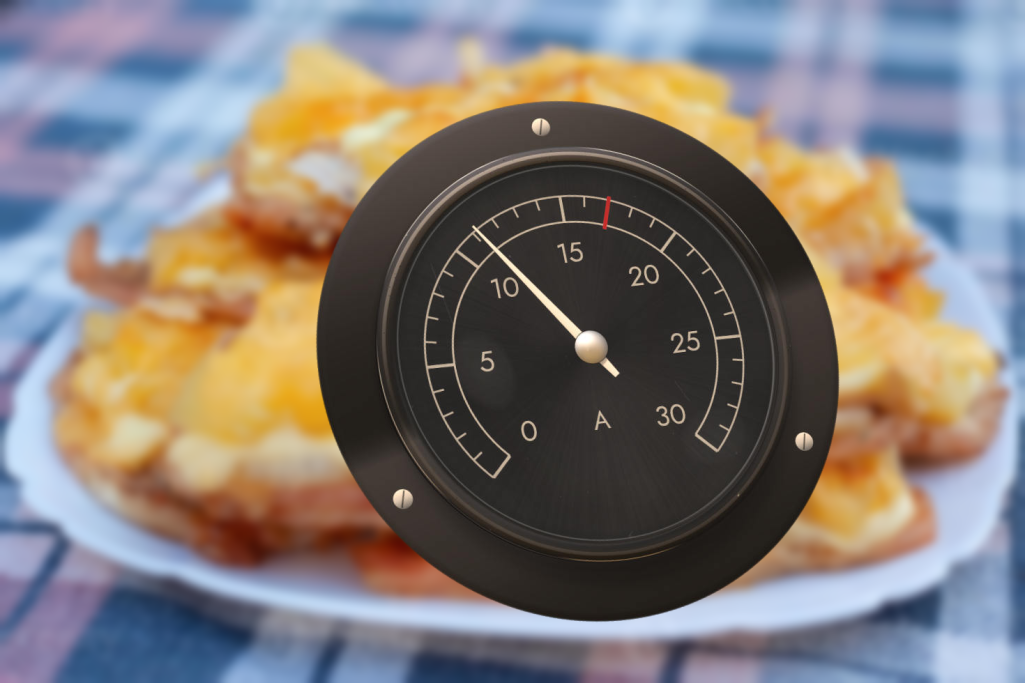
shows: 11 A
